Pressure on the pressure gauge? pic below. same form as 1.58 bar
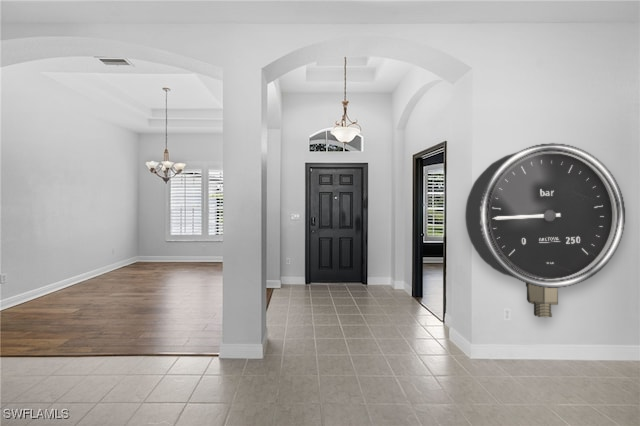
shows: 40 bar
